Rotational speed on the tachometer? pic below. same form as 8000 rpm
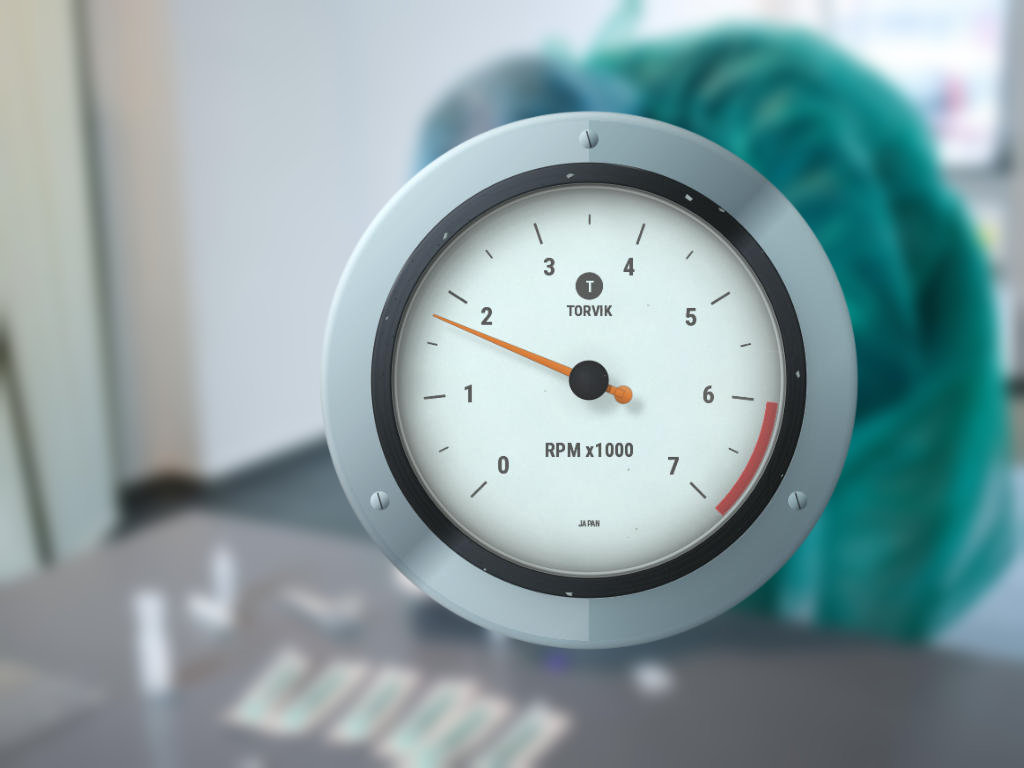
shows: 1750 rpm
